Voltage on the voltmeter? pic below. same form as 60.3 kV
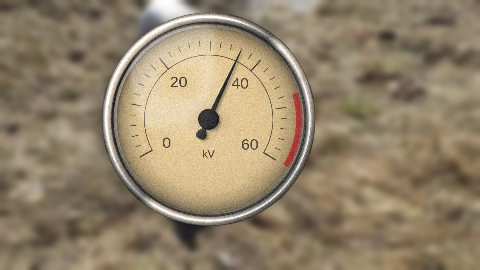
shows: 36 kV
